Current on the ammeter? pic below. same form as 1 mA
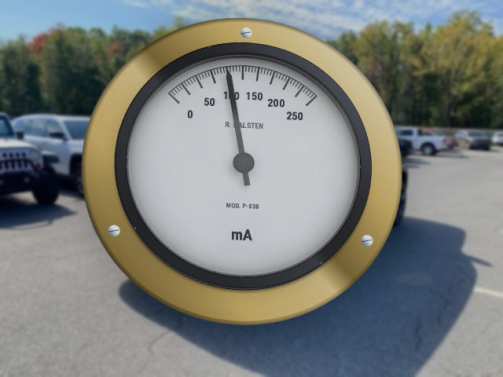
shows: 100 mA
